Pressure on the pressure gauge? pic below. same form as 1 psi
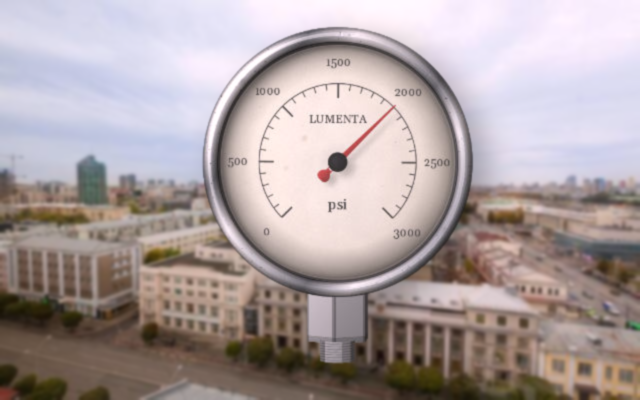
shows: 2000 psi
